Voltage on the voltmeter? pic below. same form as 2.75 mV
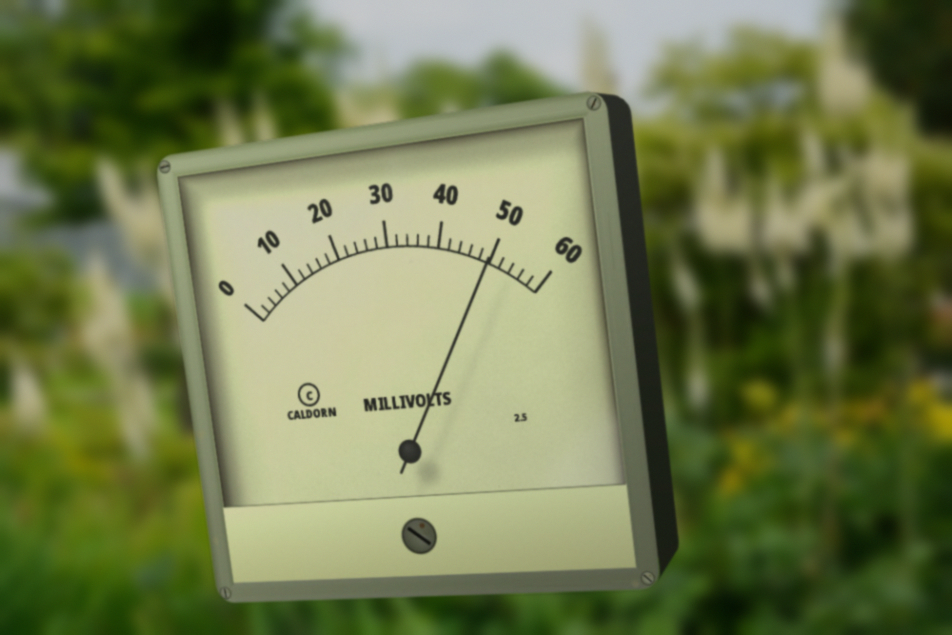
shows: 50 mV
